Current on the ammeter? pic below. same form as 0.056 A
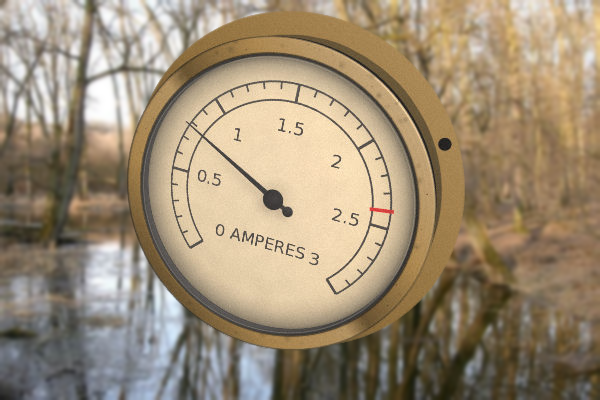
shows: 0.8 A
